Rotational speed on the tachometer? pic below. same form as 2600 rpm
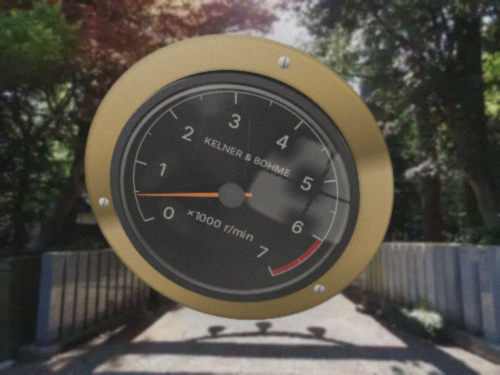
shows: 500 rpm
